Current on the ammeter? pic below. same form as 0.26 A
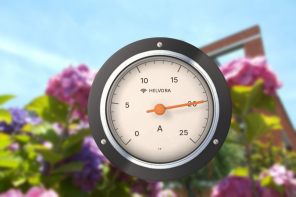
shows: 20 A
